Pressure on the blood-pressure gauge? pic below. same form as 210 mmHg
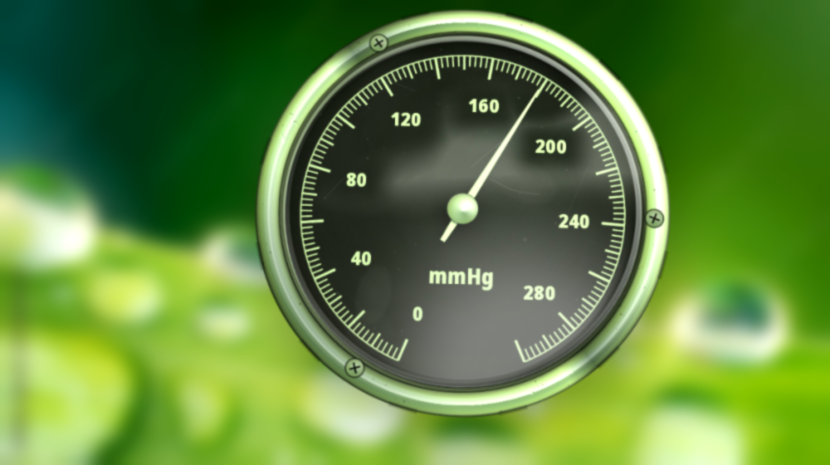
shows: 180 mmHg
